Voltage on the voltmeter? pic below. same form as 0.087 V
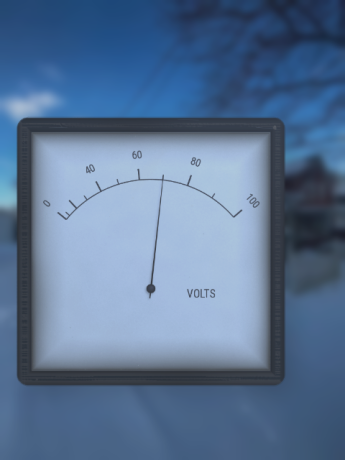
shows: 70 V
